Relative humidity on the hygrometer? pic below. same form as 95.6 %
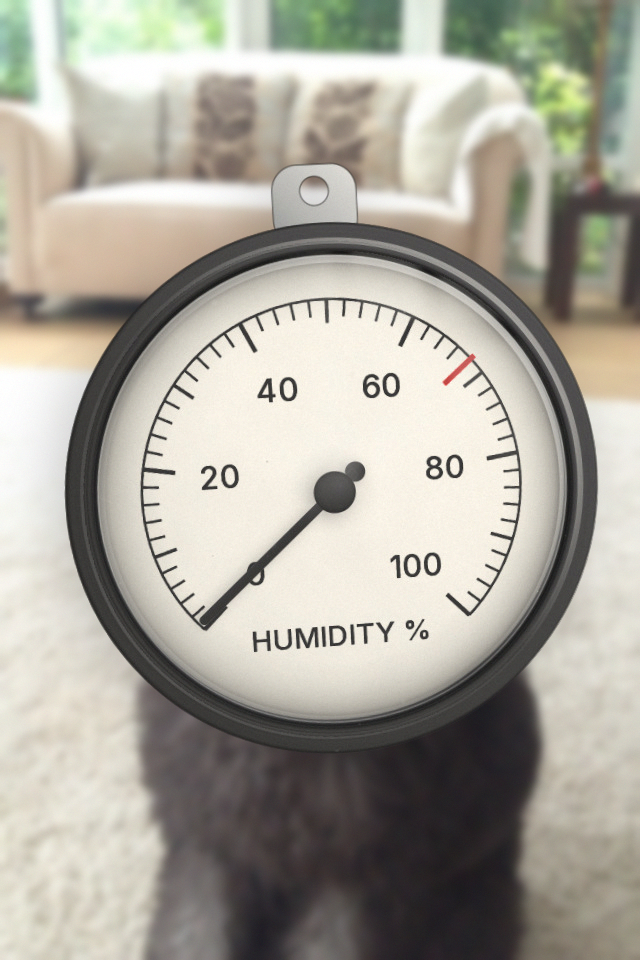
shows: 1 %
